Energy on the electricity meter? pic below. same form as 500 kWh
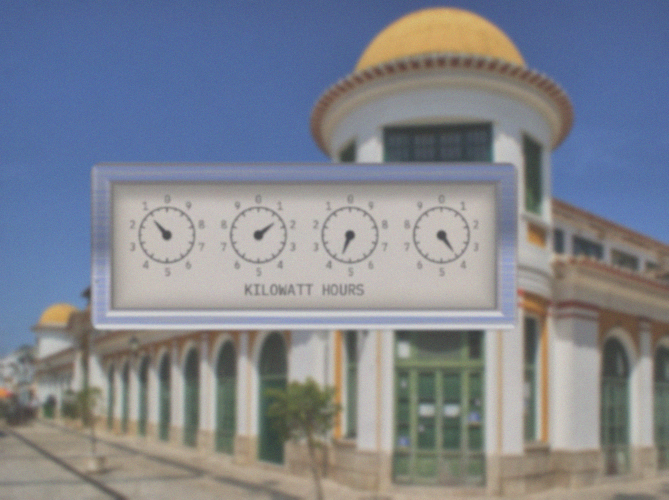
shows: 1144 kWh
